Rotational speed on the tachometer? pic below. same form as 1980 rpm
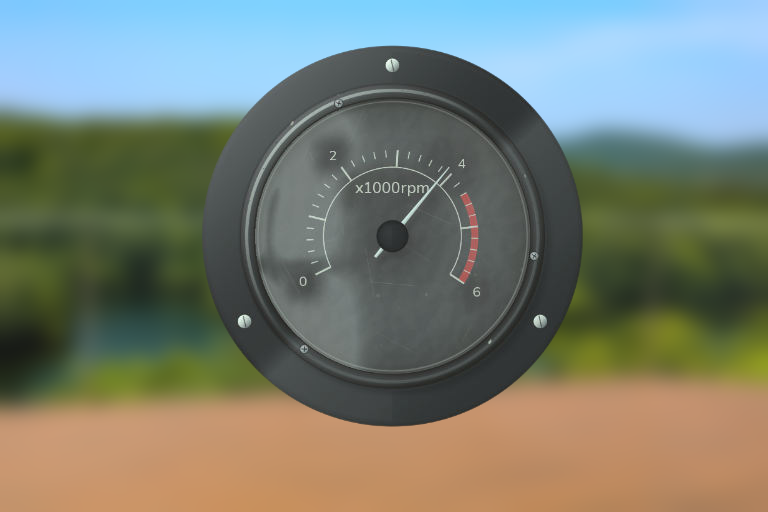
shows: 3900 rpm
